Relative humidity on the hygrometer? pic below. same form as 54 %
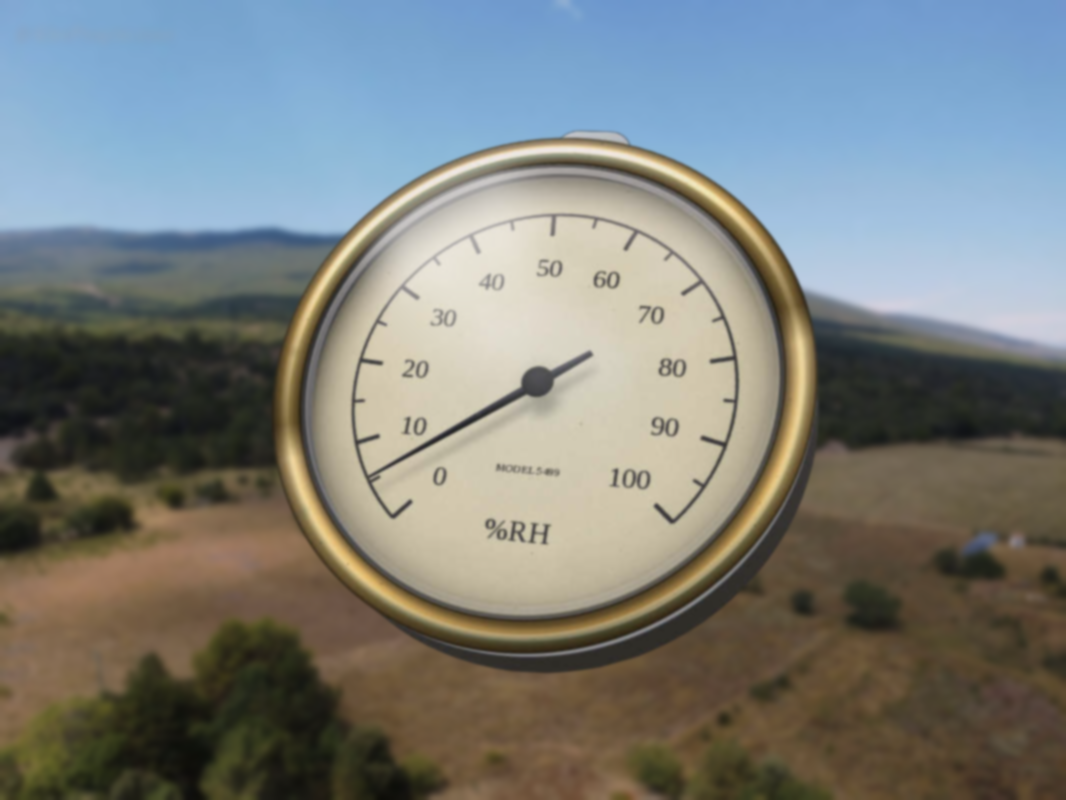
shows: 5 %
